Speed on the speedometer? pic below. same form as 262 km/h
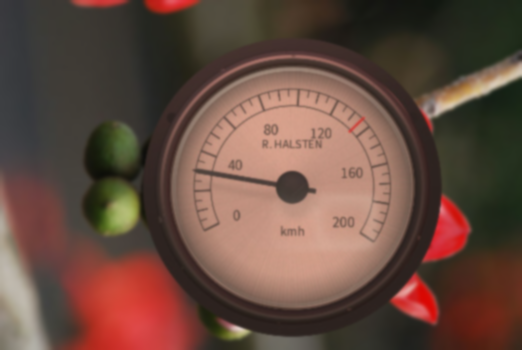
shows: 30 km/h
